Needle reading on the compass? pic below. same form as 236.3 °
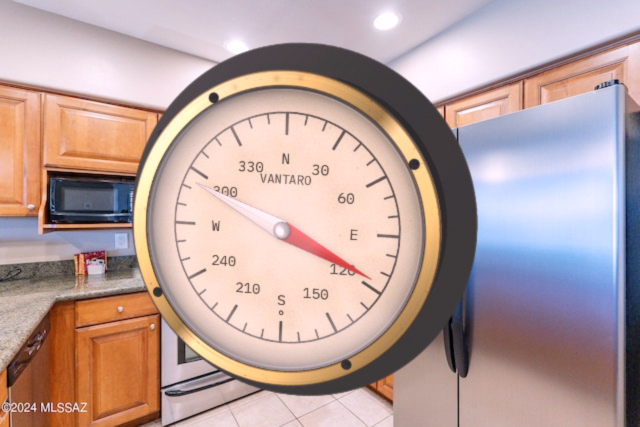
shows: 115 °
